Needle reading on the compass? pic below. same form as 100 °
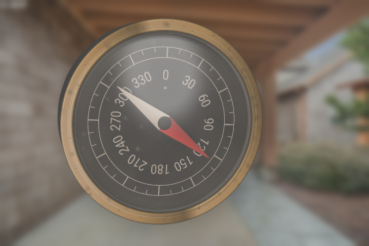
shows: 125 °
